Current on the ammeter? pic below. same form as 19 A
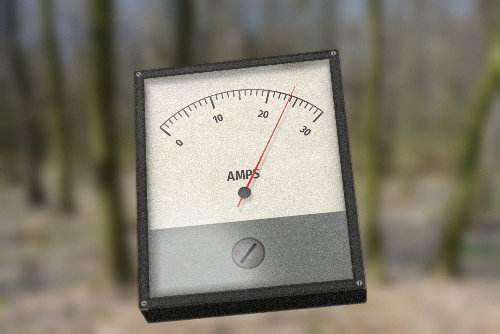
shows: 24 A
